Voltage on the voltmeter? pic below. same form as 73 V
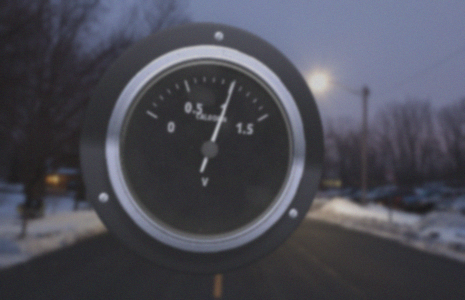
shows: 1 V
